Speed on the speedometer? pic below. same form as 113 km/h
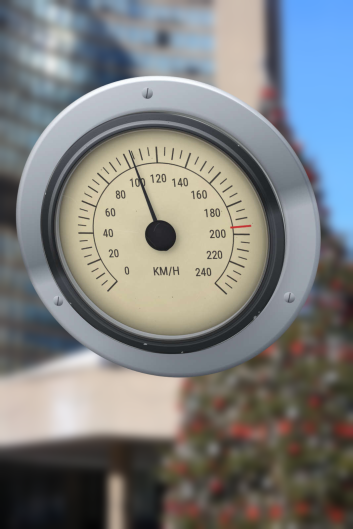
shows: 105 km/h
